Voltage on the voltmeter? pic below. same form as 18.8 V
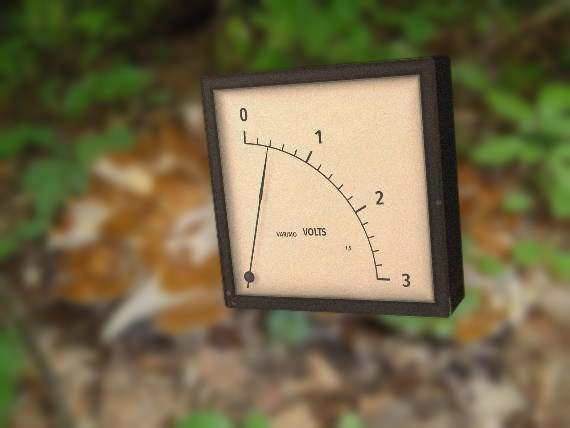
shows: 0.4 V
